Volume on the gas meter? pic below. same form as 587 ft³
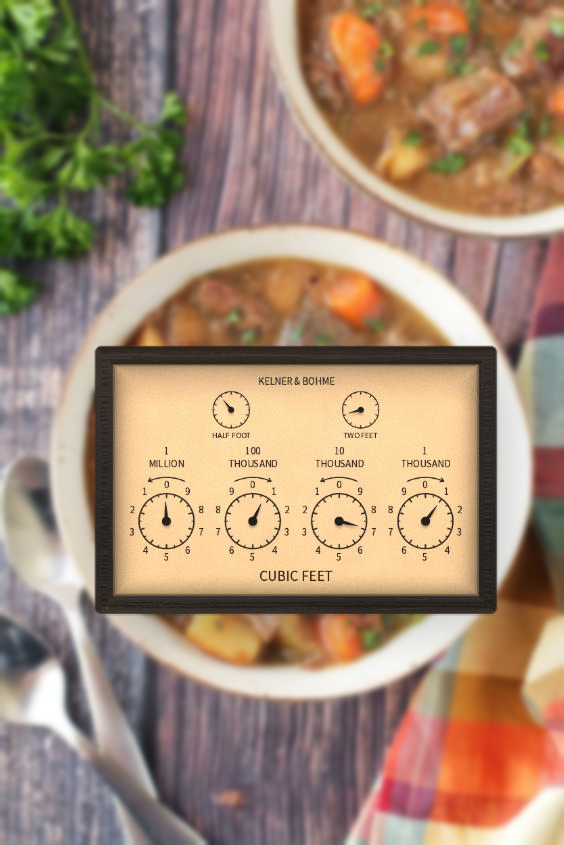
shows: 7100 ft³
